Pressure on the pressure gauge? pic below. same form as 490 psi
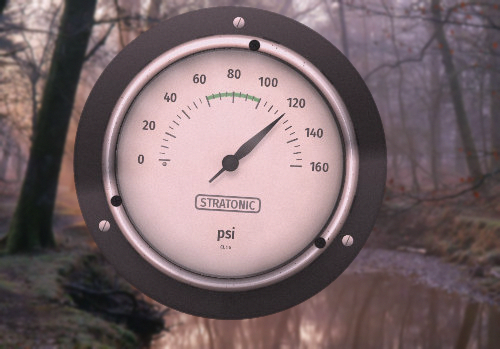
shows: 120 psi
